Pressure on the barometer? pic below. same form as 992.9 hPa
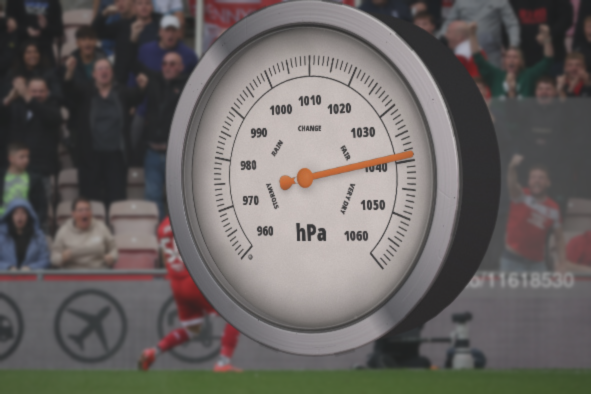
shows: 1039 hPa
